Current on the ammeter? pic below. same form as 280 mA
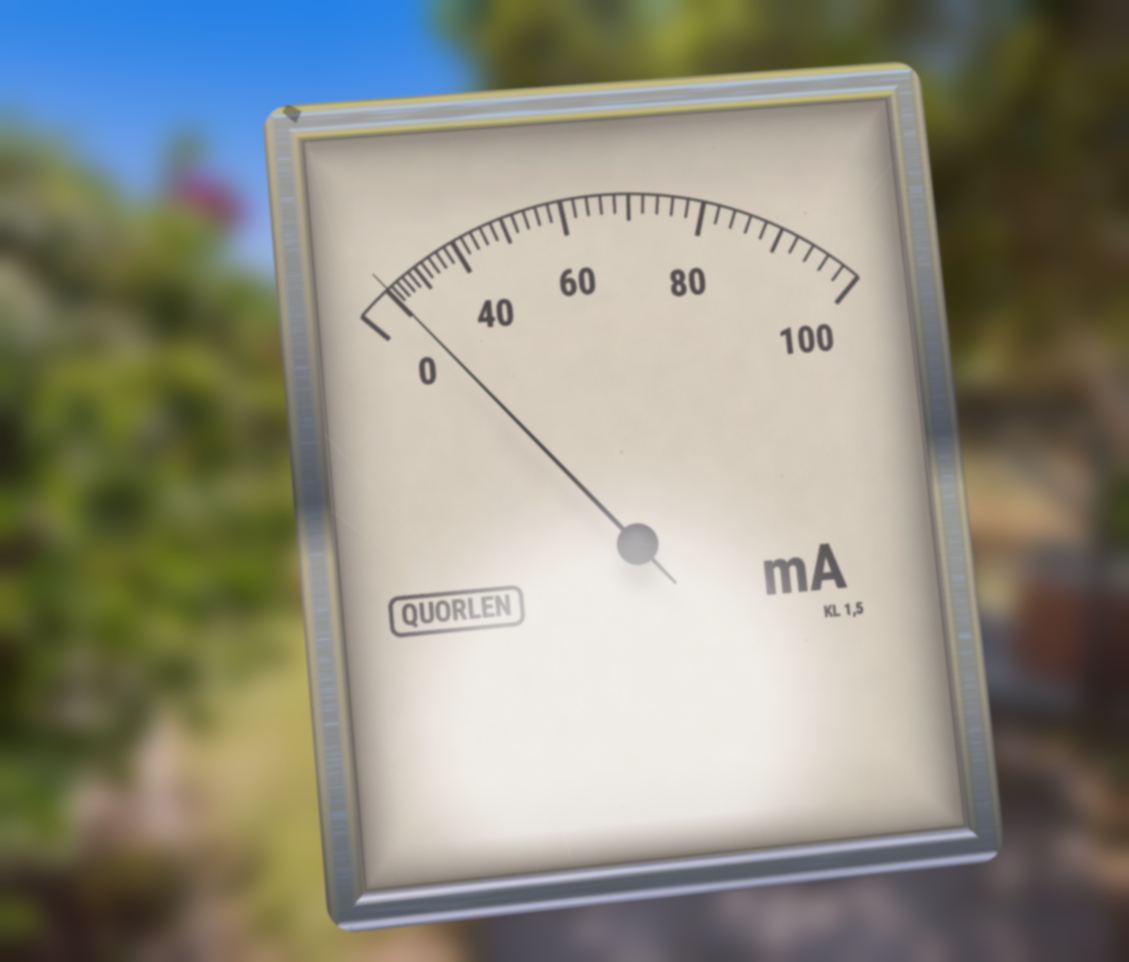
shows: 20 mA
